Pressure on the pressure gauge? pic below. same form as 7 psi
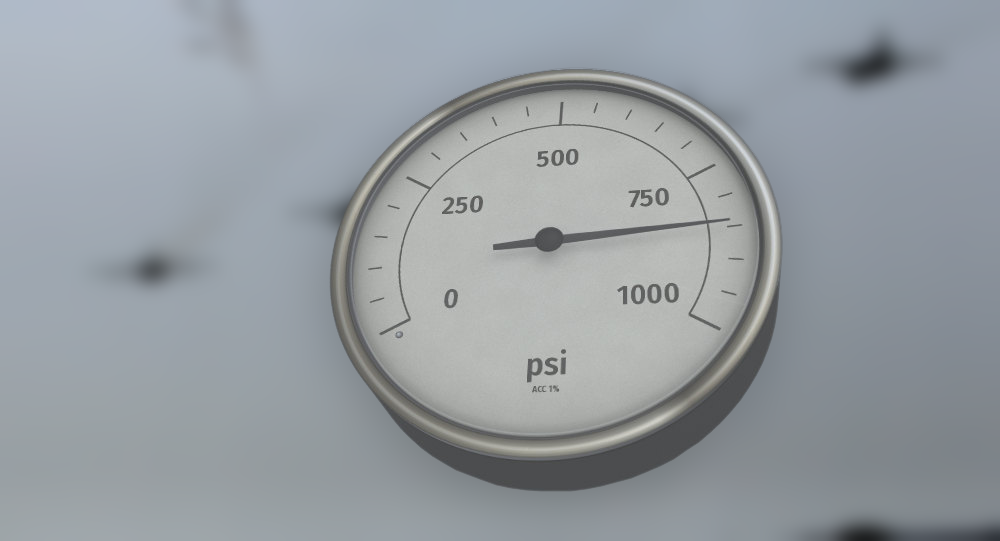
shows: 850 psi
